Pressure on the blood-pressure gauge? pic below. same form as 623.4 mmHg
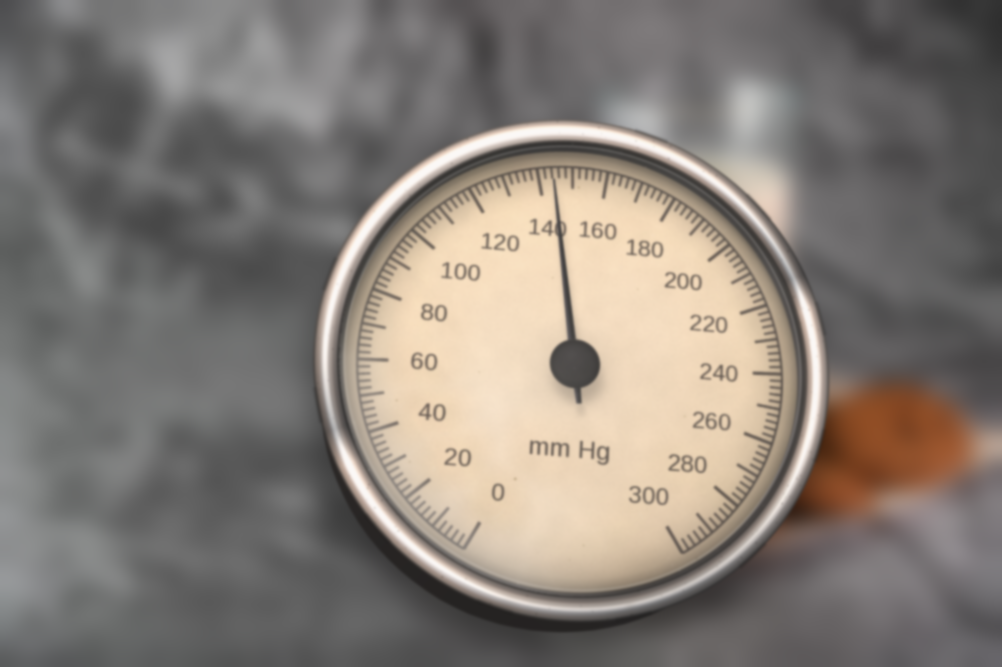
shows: 144 mmHg
